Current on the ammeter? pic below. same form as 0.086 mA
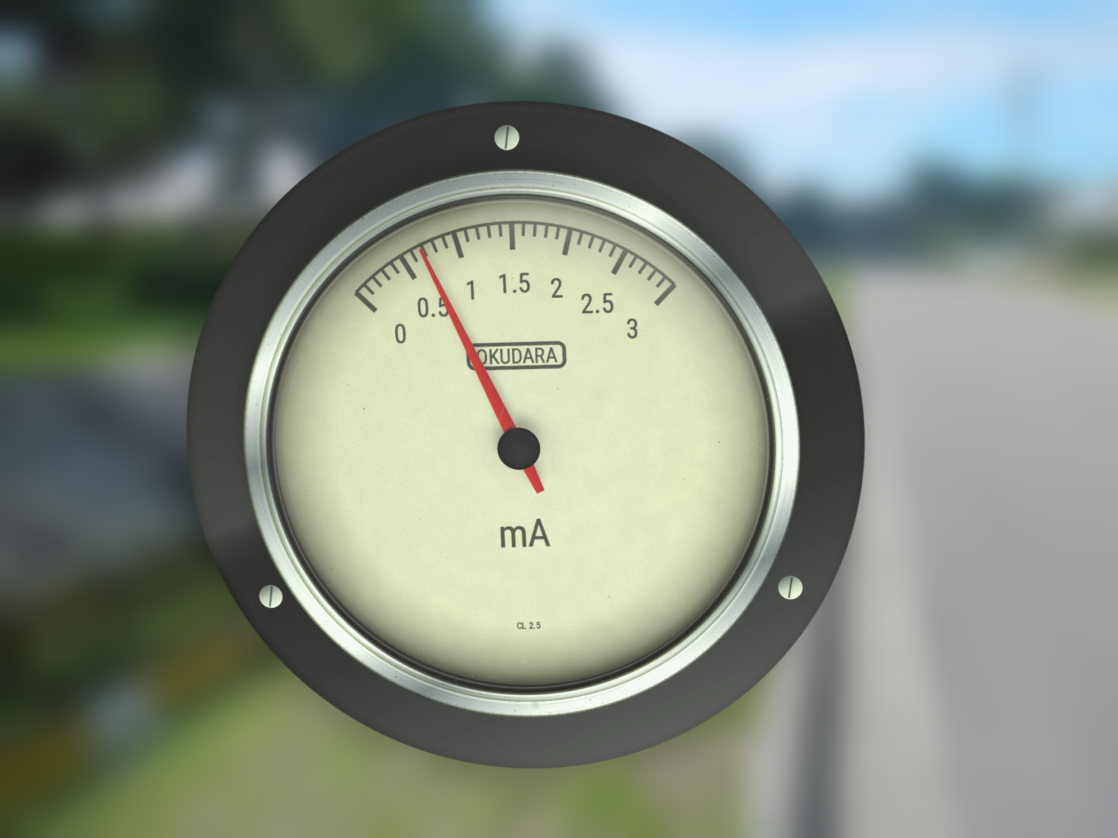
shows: 0.7 mA
